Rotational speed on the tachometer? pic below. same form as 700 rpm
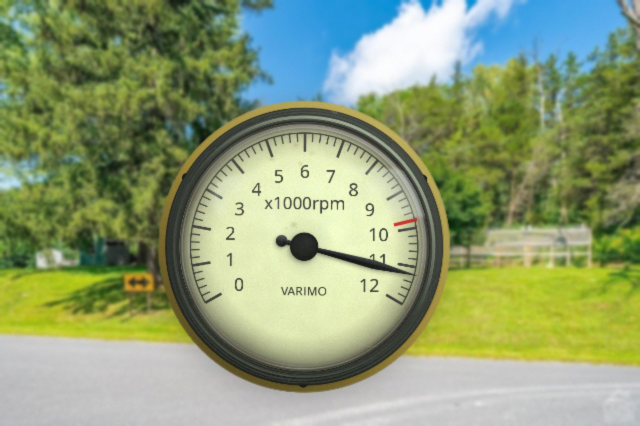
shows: 11200 rpm
